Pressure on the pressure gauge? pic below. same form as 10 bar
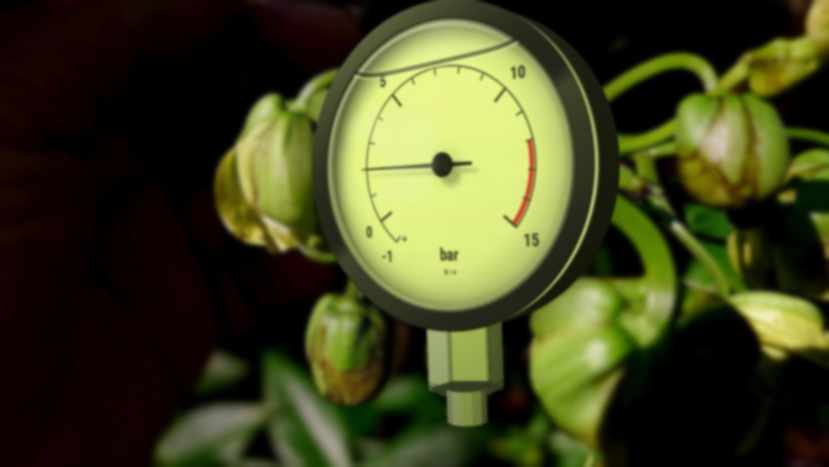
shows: 2 bar
